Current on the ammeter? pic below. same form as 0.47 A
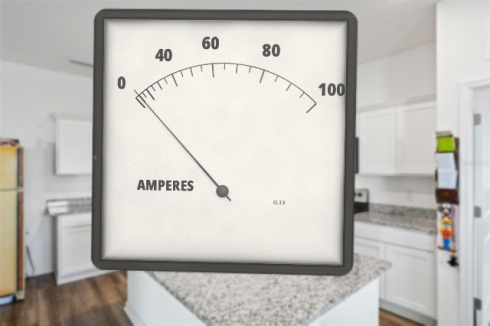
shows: 10 A
